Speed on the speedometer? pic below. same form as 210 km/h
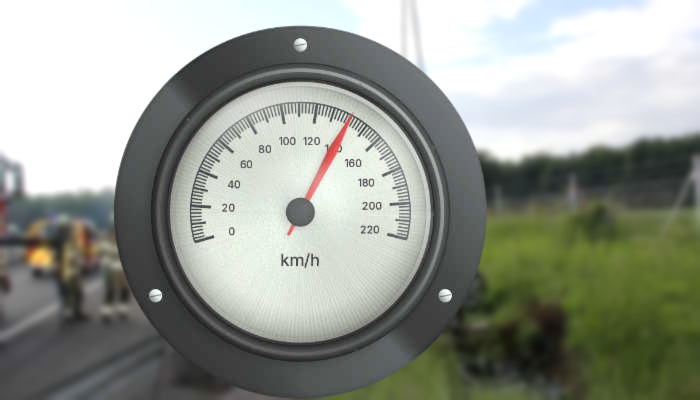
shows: 140 km/h
